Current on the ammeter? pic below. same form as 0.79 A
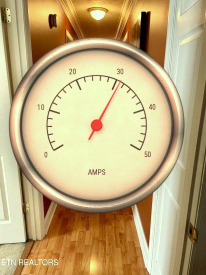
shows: 31 A
